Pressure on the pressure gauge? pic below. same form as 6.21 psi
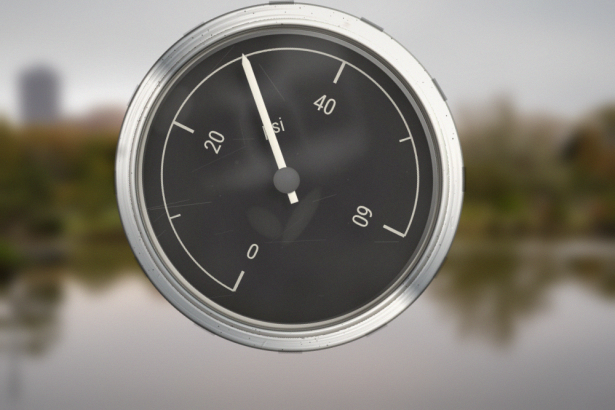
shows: 30 psi
